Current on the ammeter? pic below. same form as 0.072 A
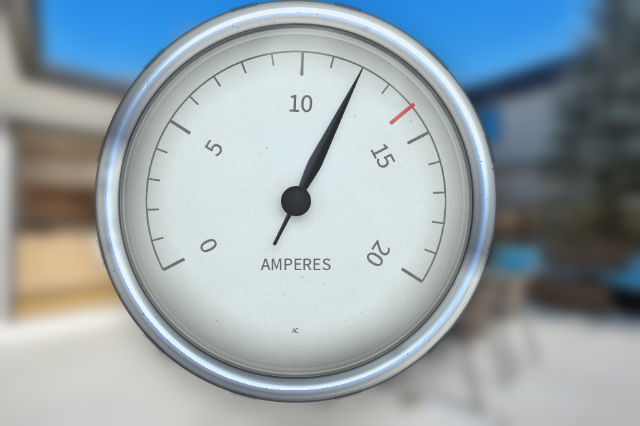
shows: 12 A
